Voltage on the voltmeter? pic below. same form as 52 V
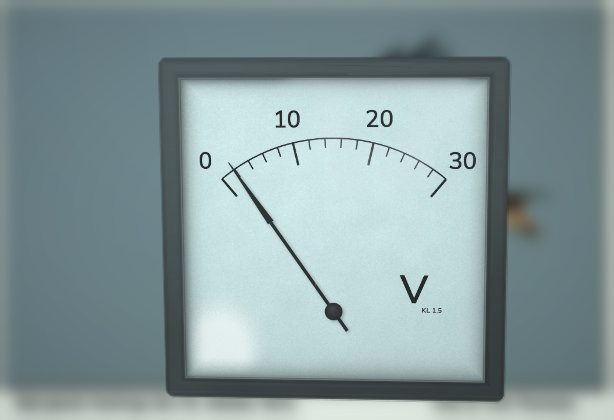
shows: 2 V
